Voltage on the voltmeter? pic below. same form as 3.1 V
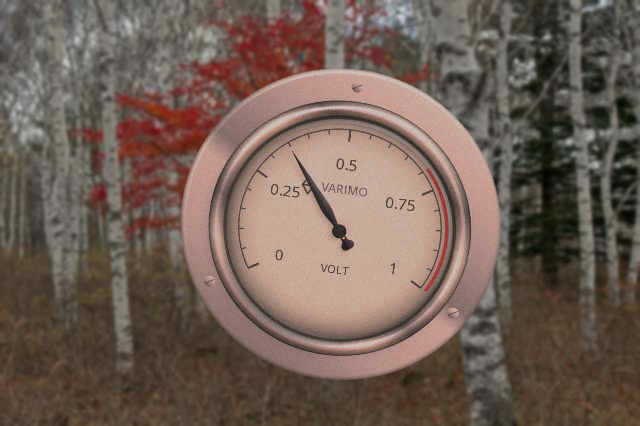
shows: 0.35 V
